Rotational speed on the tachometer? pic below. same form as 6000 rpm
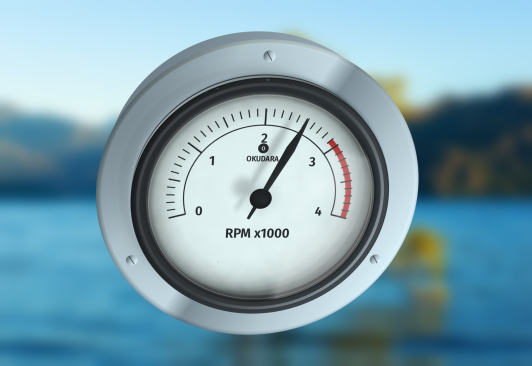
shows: 2500 rpm
